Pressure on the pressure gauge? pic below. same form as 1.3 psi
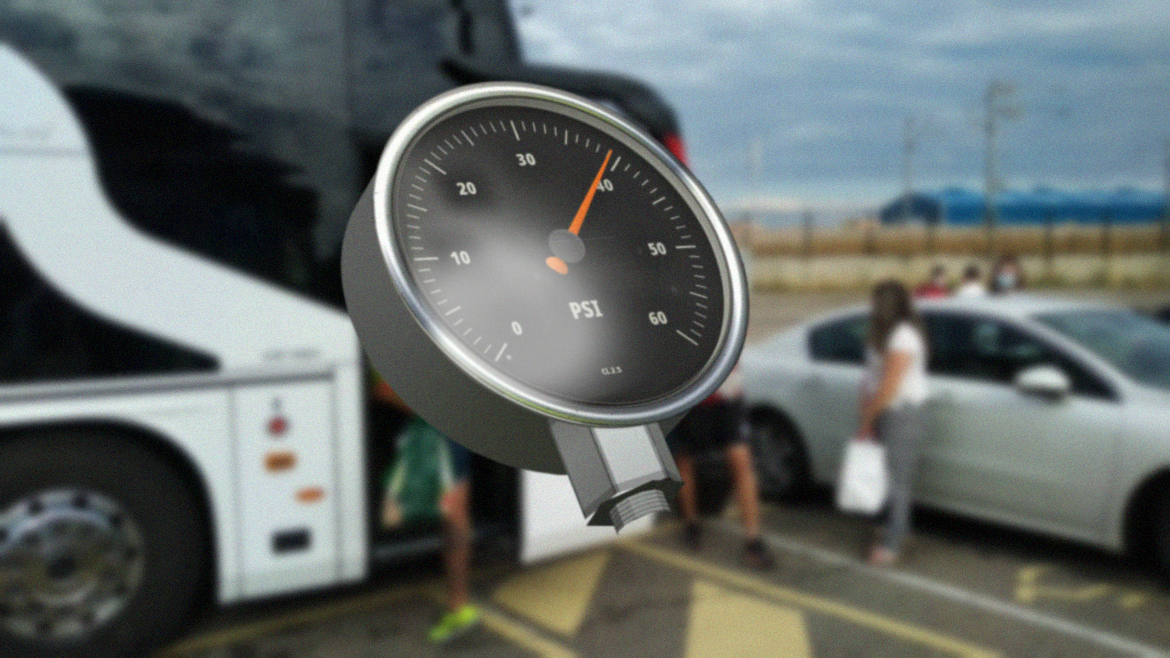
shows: 39 psi
